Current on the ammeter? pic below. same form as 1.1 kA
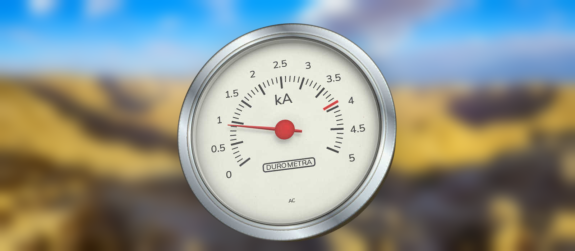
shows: 0.9 kA
